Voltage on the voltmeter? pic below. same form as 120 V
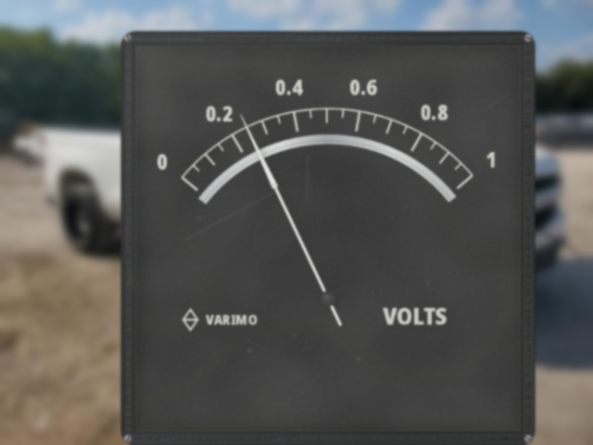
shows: 0.25 V
